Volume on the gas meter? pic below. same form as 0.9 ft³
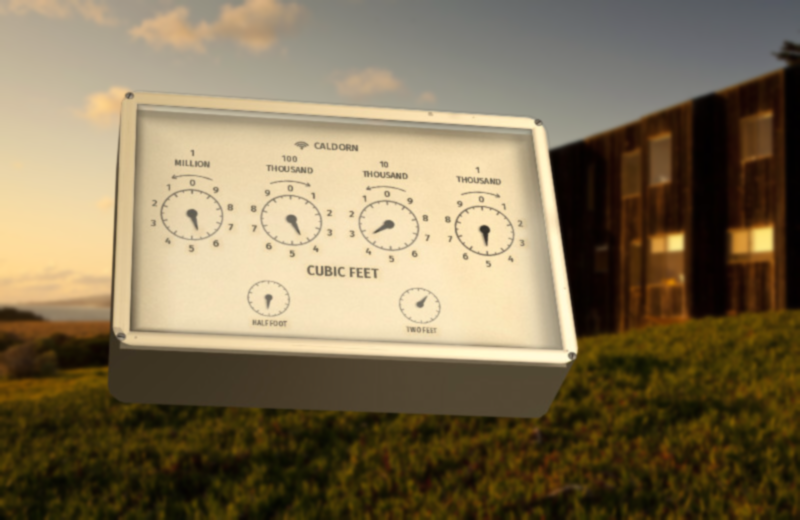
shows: 543500 ft³
